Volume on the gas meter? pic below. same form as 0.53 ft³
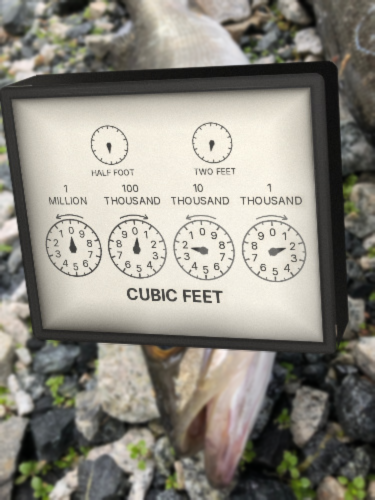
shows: 2200 ft³
